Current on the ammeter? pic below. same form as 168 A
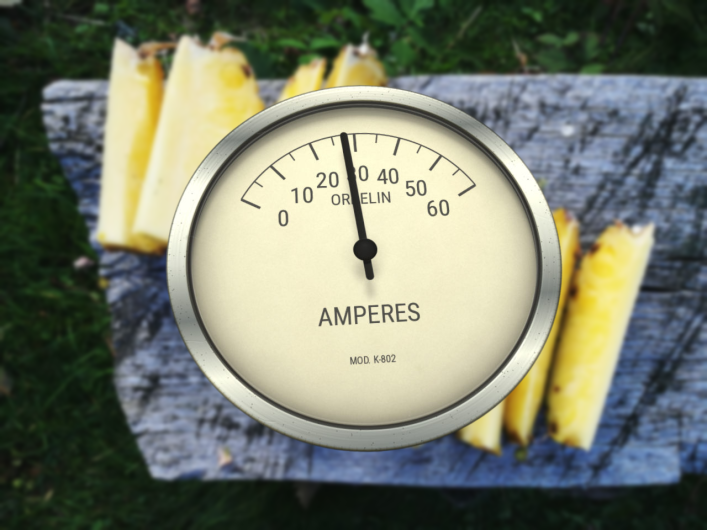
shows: 27.5 A
